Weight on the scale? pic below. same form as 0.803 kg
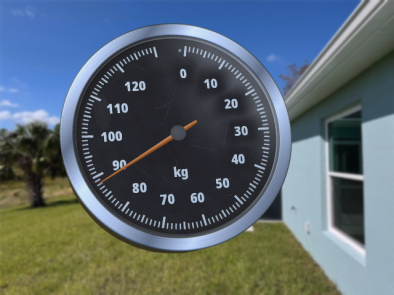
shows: 88 kg
